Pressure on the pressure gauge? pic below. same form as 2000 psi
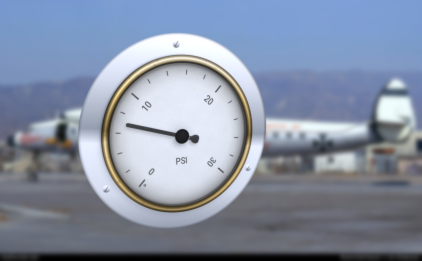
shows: 7 psi
